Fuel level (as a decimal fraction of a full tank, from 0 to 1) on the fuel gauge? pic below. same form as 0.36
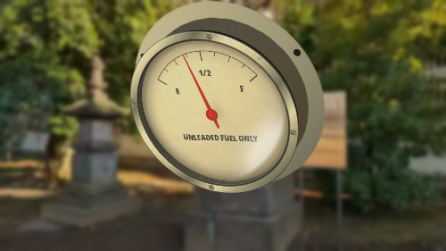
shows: 0.375
